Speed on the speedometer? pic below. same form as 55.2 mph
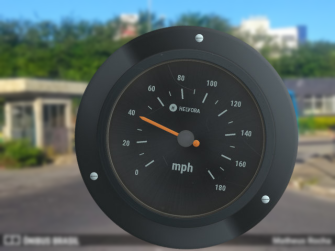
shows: 40 mph
